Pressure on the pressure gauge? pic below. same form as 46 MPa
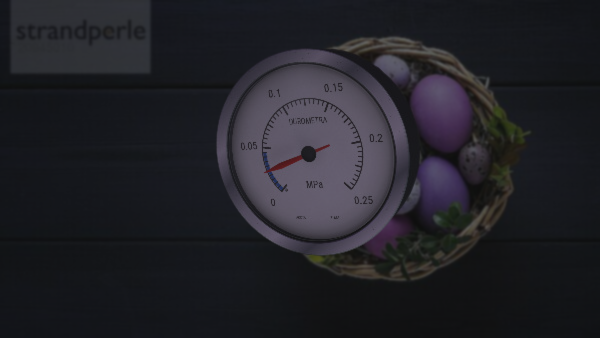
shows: 0.025 MPa
